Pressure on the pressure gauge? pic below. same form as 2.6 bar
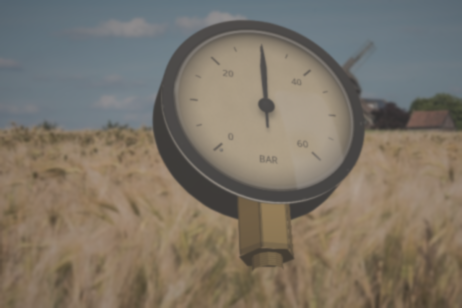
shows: 30 bar
